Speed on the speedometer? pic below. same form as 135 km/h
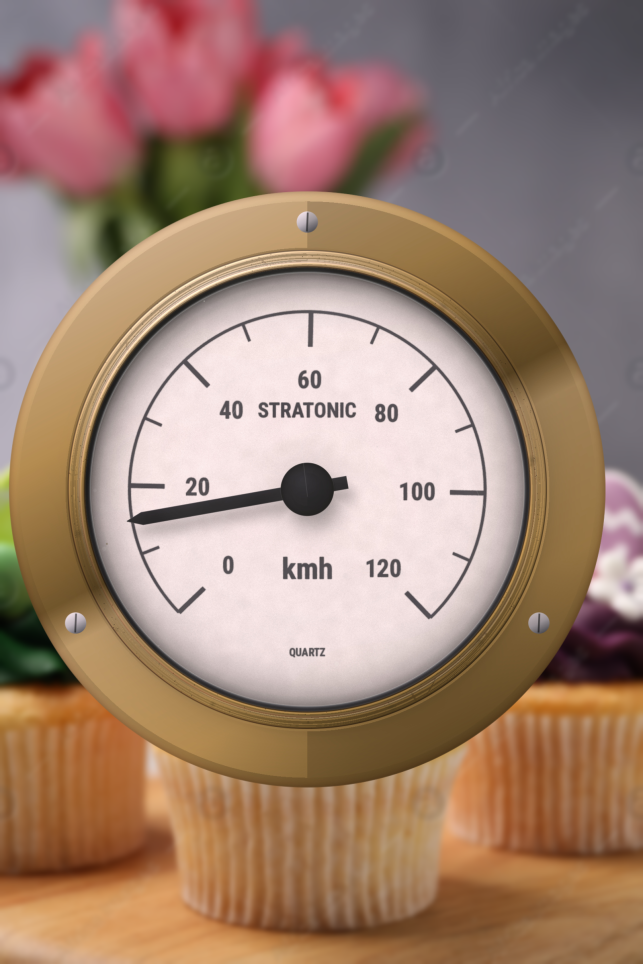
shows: 15 km/h
